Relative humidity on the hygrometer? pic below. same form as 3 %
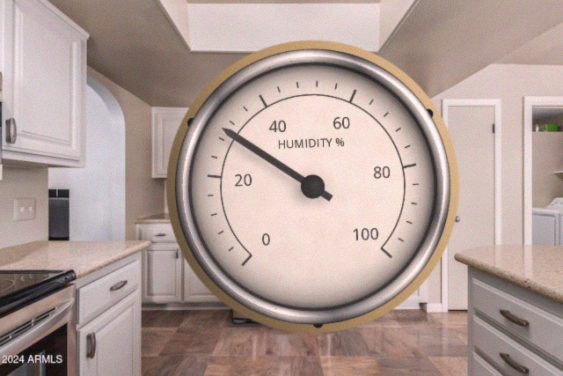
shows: 30 %
